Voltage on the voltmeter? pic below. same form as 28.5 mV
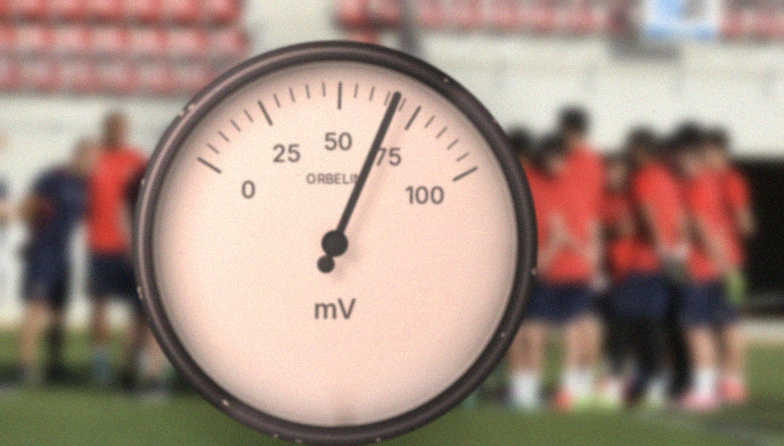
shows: 67.5 mV
